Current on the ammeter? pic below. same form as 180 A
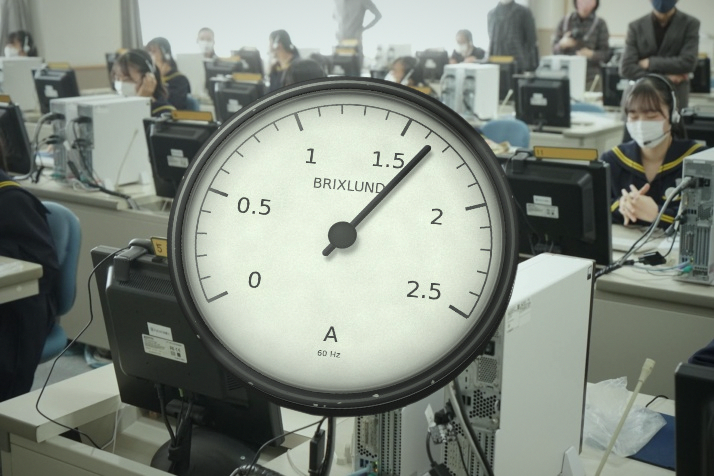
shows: 1.65 A
